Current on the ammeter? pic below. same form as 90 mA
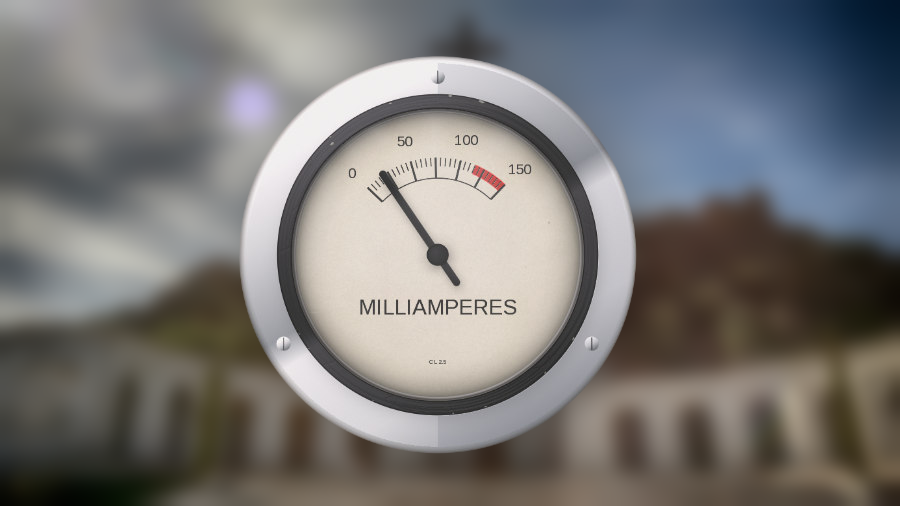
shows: 20 mA
